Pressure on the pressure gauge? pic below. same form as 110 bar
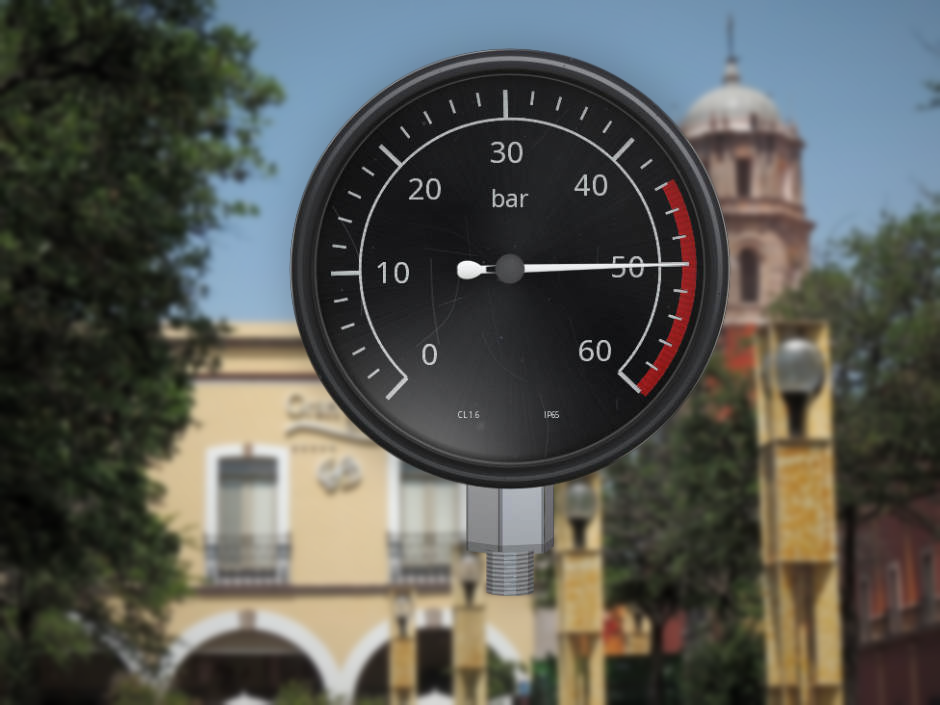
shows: 50 bar
